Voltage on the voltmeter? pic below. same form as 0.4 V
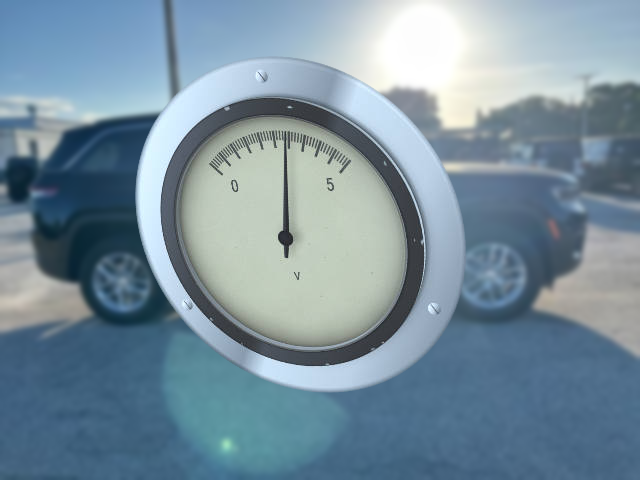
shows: 3 V
